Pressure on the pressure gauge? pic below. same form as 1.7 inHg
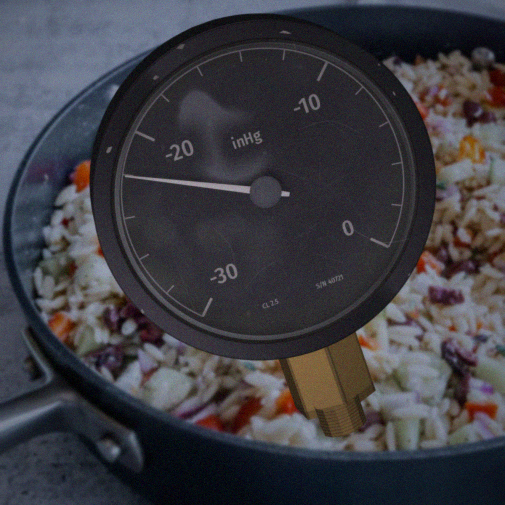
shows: -22 inHg
